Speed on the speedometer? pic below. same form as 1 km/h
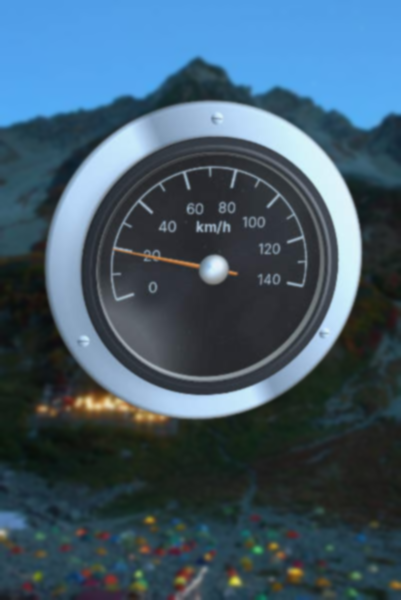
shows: 20 km/h
